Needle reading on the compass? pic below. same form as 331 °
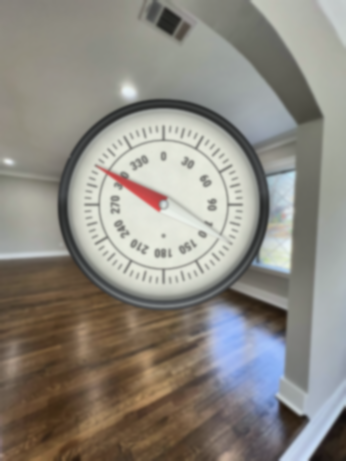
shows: 300 °
